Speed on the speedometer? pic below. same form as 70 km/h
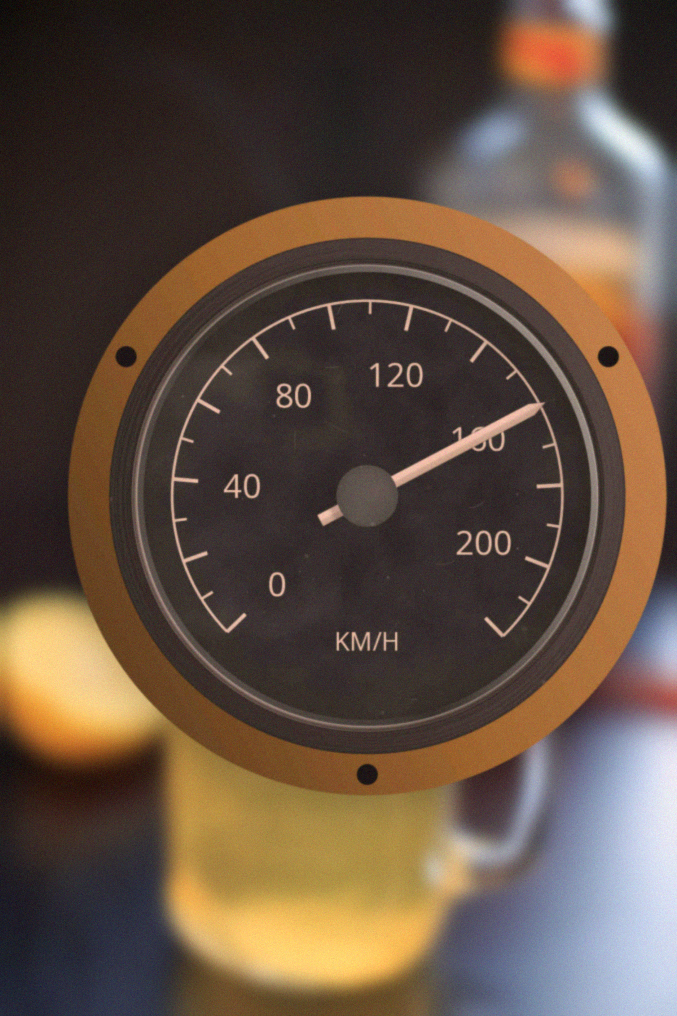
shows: 160 km/h
